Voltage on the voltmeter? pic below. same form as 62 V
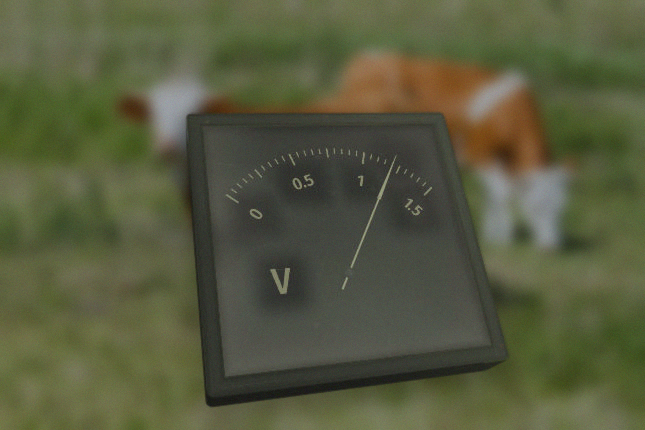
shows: 1.2 V
